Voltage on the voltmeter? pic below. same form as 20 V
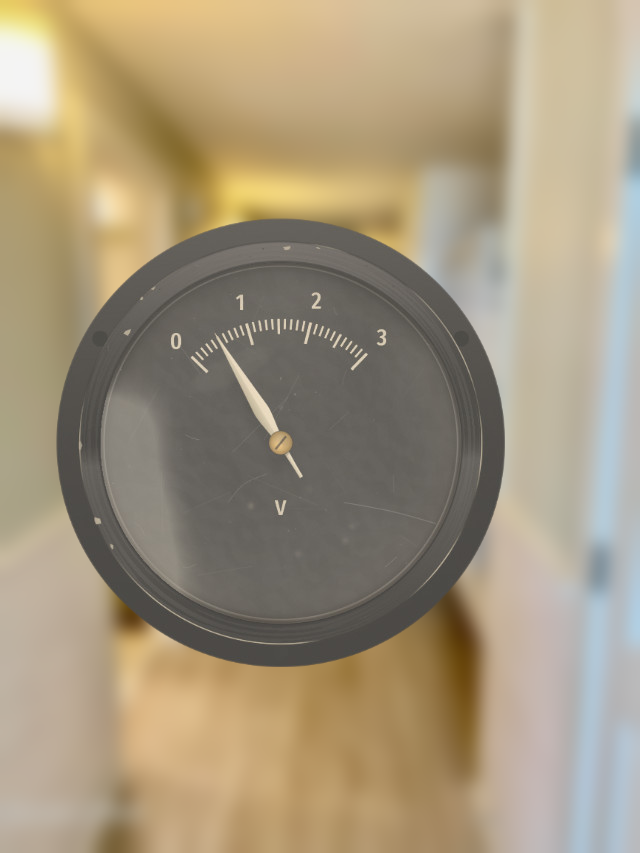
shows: 0.5 V
